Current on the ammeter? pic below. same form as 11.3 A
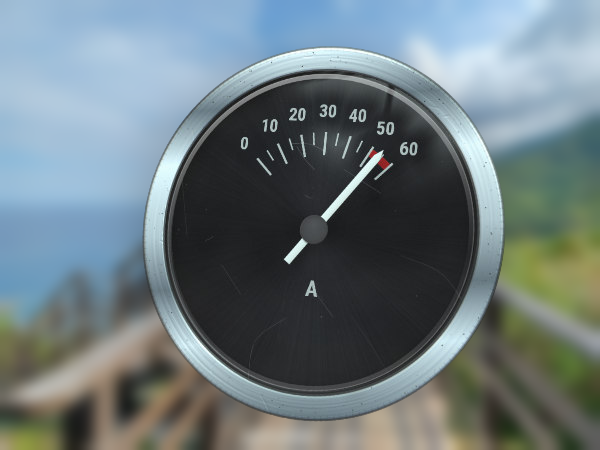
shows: 55 A
